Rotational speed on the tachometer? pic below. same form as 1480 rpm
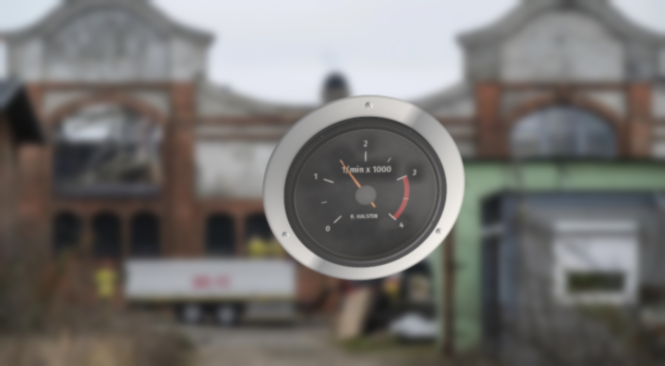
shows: 1500 rpm
